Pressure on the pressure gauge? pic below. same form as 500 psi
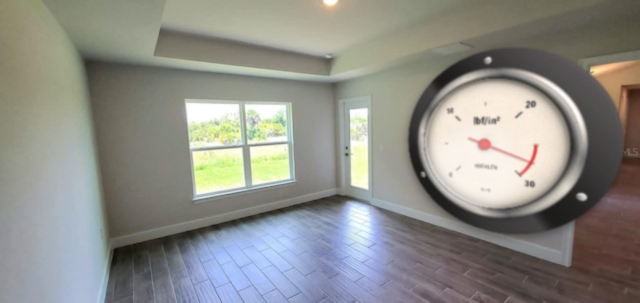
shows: 27.5 psi
